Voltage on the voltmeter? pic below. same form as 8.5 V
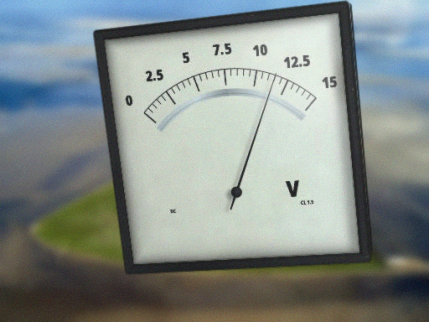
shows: 11.5 V
